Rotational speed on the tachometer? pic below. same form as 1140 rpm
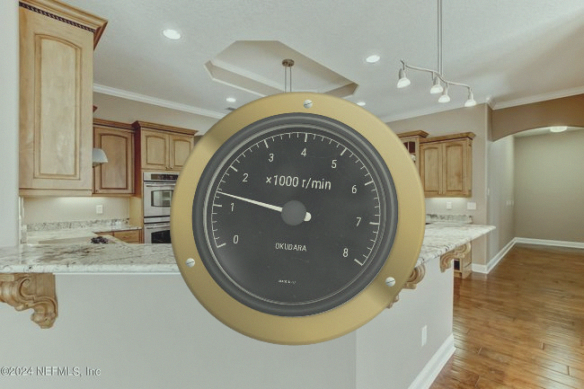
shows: 1300 rpm
